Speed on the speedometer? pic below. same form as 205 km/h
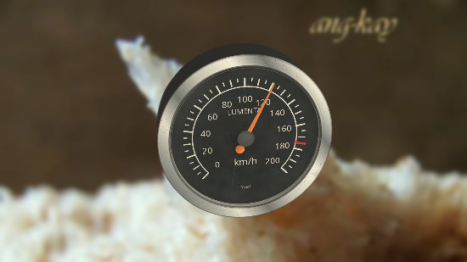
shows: 120 km/h
